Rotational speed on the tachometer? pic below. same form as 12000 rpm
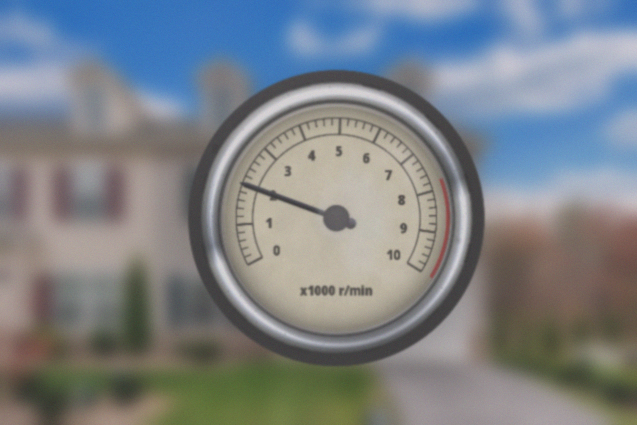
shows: 2000 rpm
